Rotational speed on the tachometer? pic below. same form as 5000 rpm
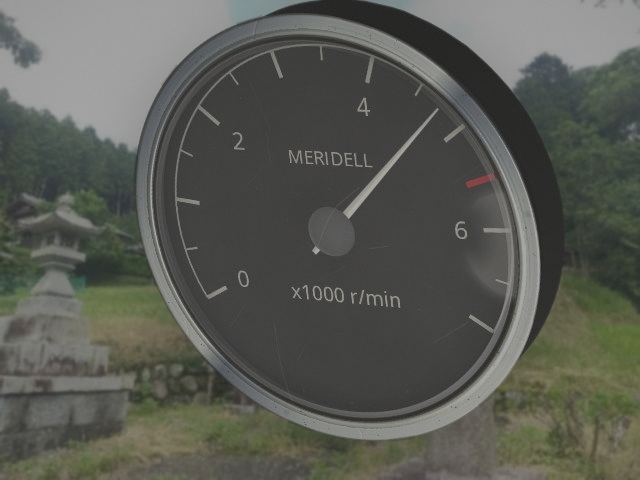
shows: 4750 rpm
